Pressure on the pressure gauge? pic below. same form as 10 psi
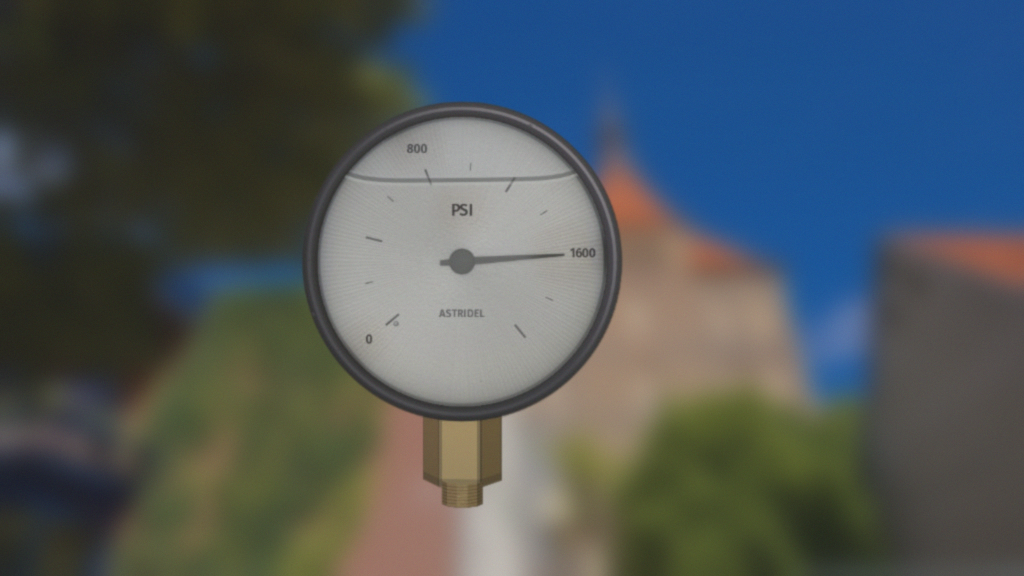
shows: 1600 psi
